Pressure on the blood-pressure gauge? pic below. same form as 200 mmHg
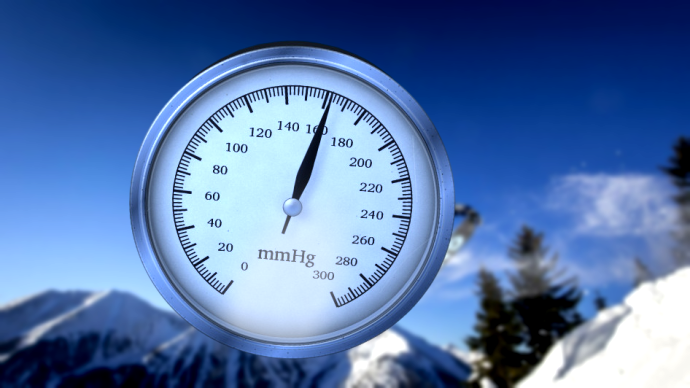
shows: 162 mmHg
